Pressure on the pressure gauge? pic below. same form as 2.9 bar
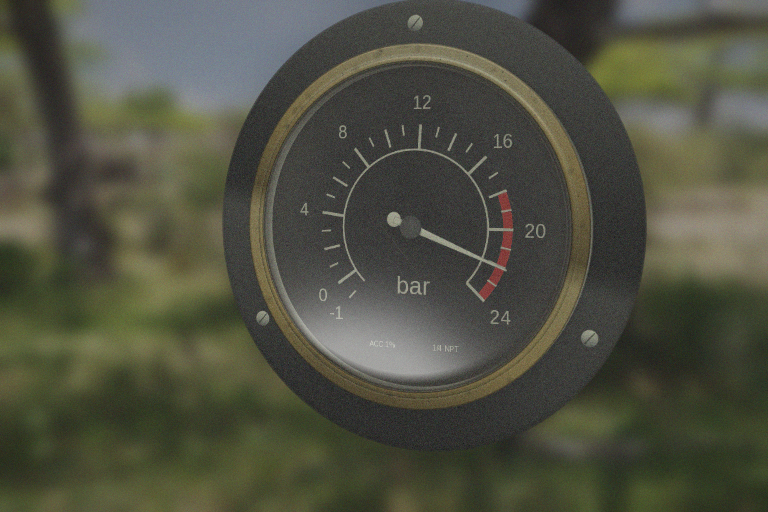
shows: 22 bar
